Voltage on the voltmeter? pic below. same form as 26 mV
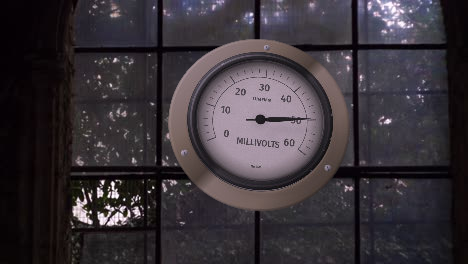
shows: 50 mV
